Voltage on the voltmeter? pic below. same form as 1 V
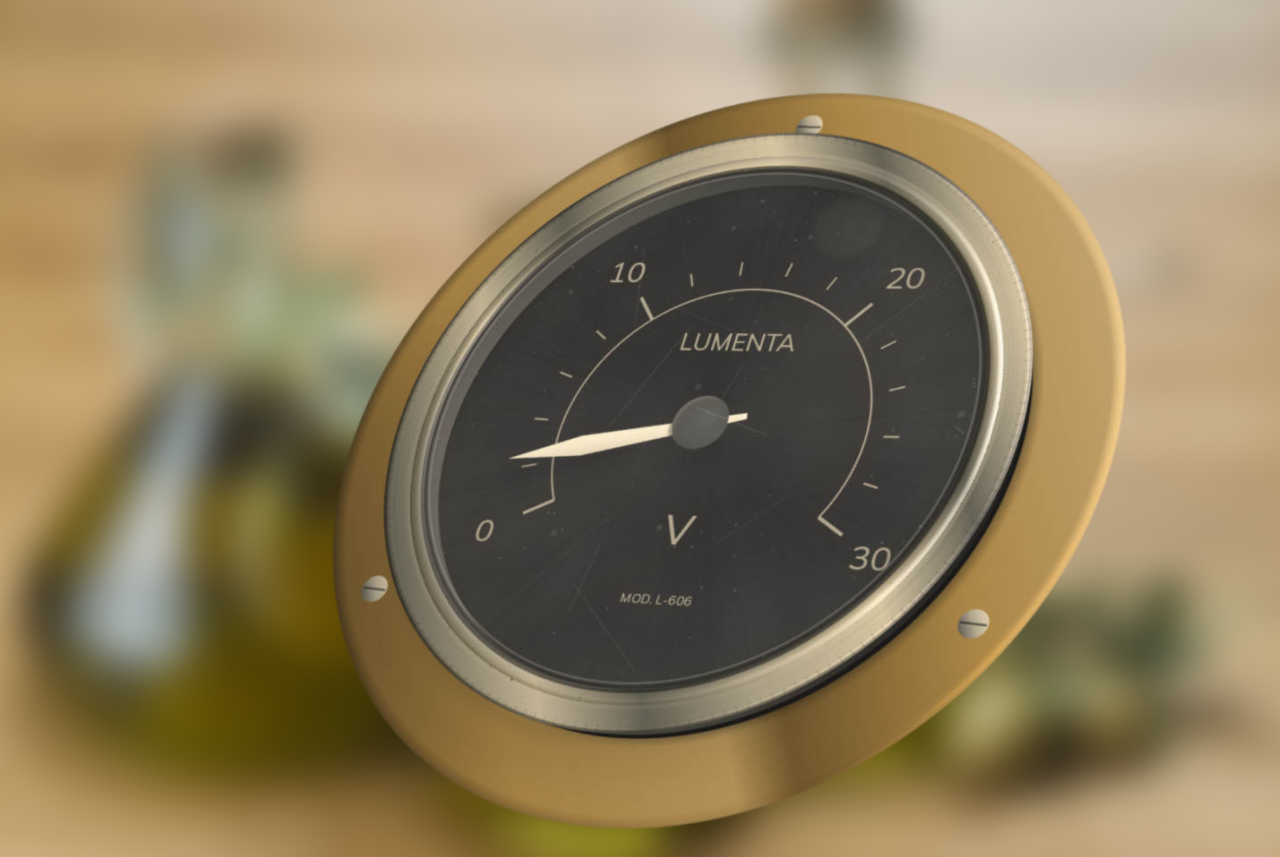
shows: 2 V
